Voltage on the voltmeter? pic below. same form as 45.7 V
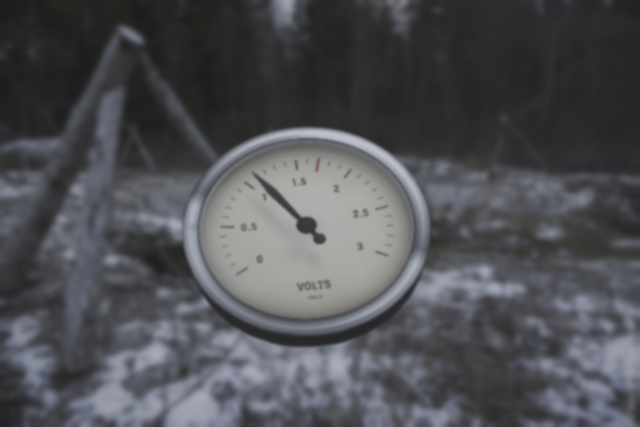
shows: 1.1 V
